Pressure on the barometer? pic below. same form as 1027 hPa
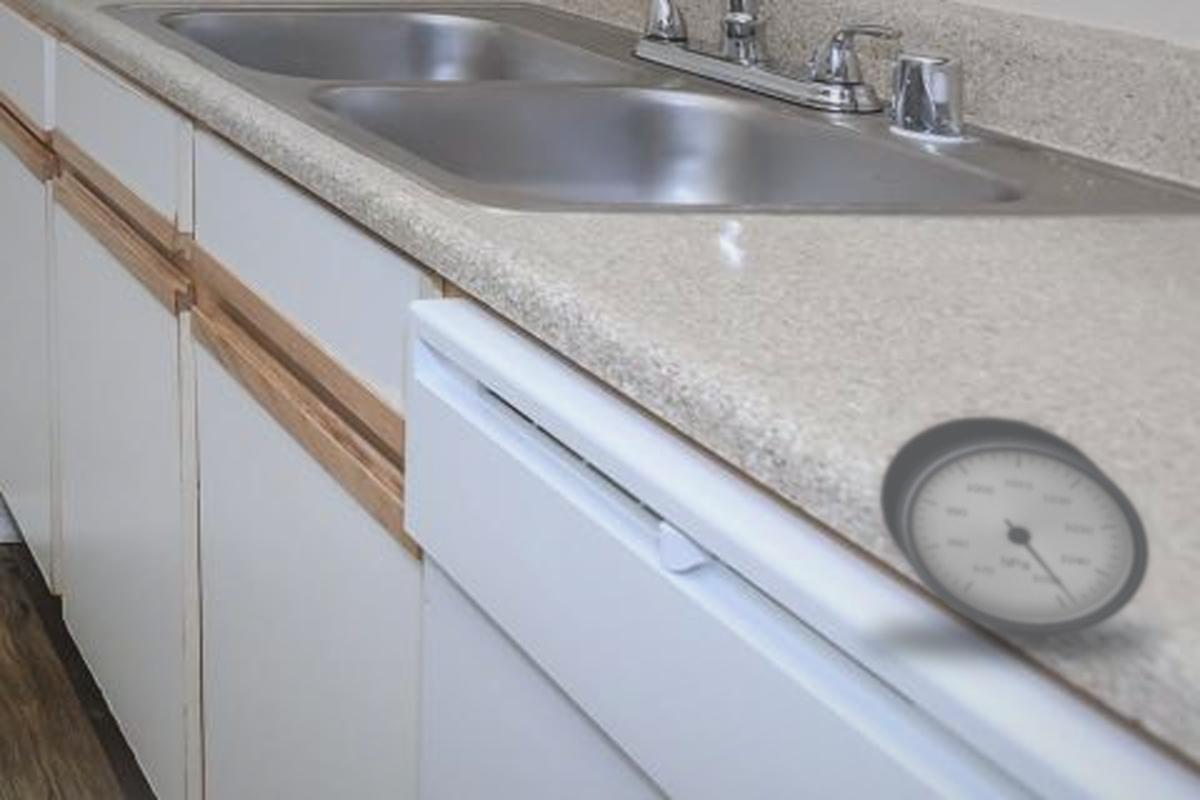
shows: 1048 hPa
